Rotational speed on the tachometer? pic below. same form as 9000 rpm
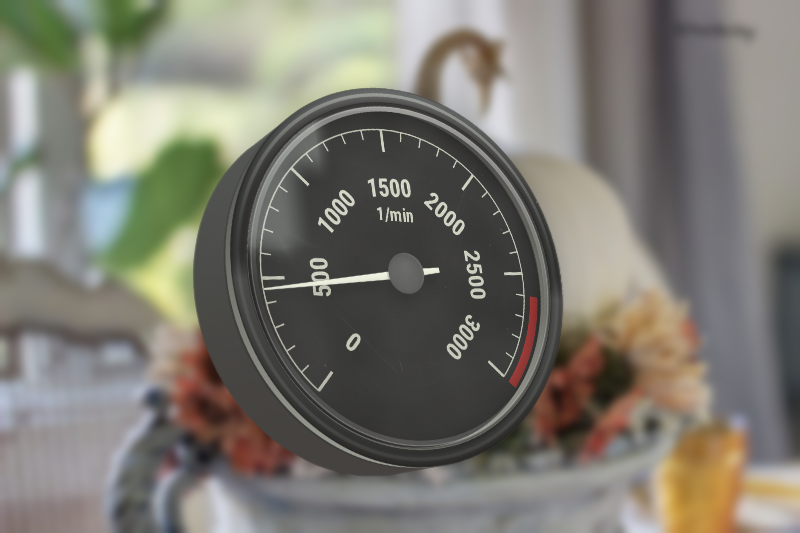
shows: 450 rpm
